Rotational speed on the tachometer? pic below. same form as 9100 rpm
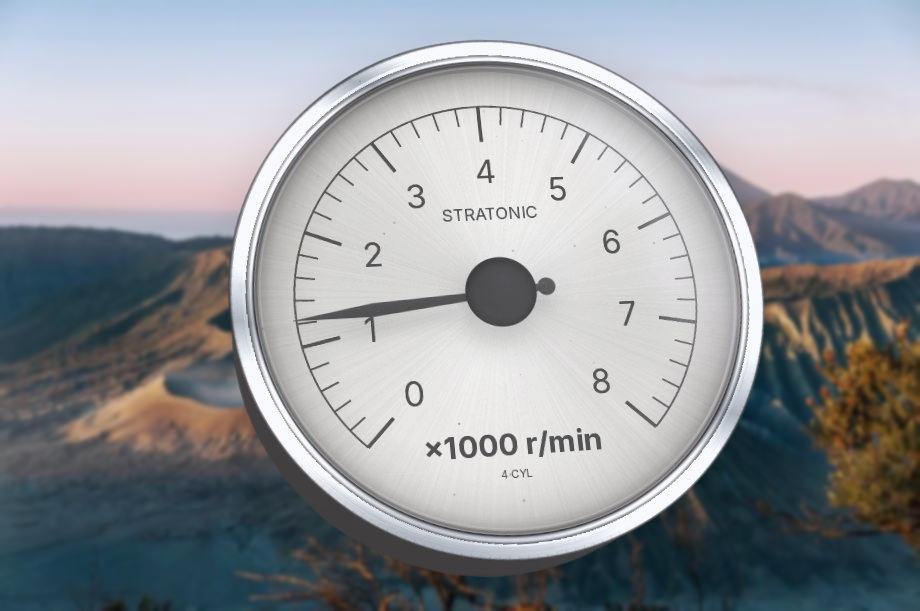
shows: 1200 rpm
